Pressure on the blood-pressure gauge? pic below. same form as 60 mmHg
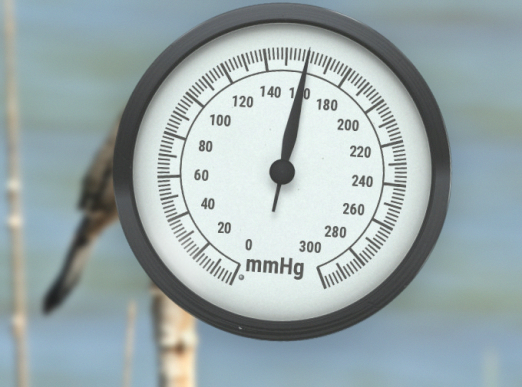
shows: 160 mmHg
